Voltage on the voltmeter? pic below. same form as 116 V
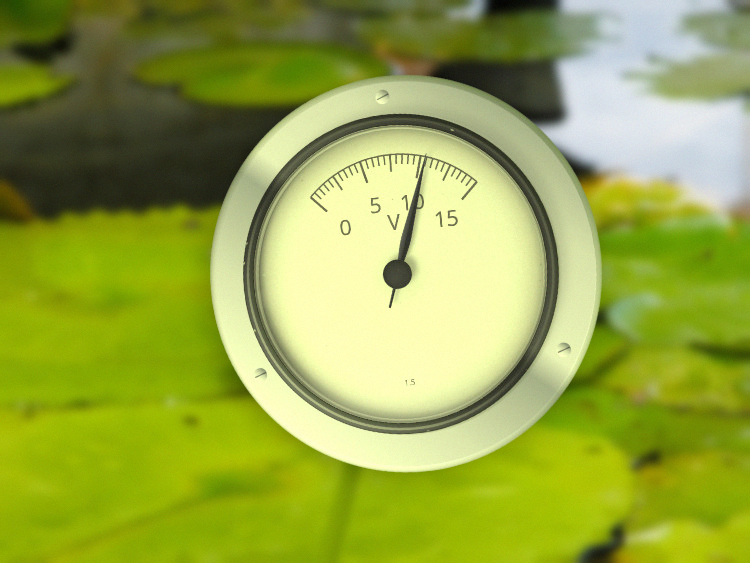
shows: 10.5 V
